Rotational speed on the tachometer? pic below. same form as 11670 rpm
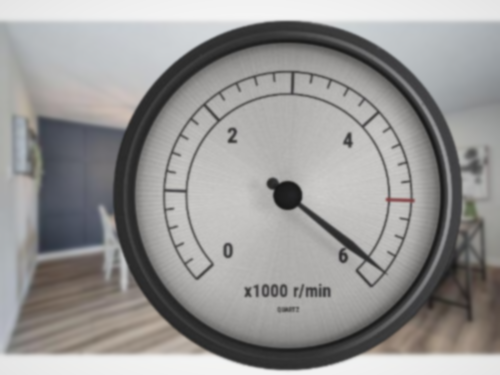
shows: 5800 rpm
